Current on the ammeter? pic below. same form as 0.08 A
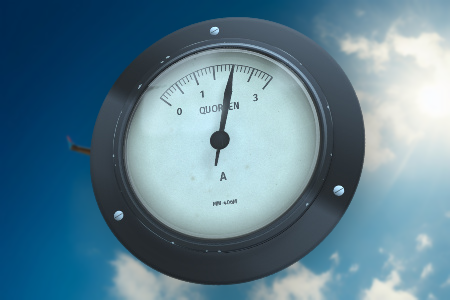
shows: 2 A
